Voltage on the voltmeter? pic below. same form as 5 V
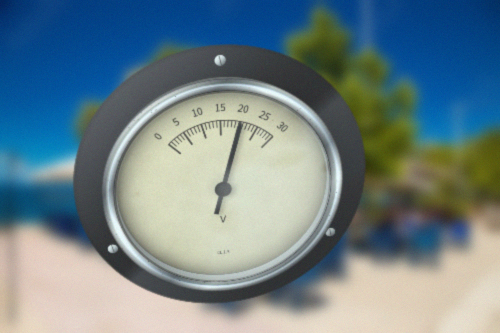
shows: 20 V
